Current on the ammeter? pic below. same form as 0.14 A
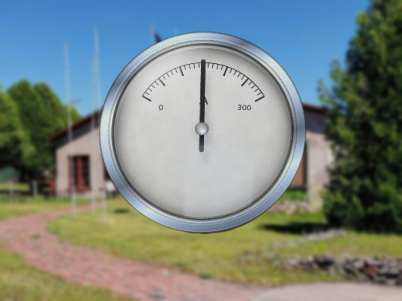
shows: 150 A
